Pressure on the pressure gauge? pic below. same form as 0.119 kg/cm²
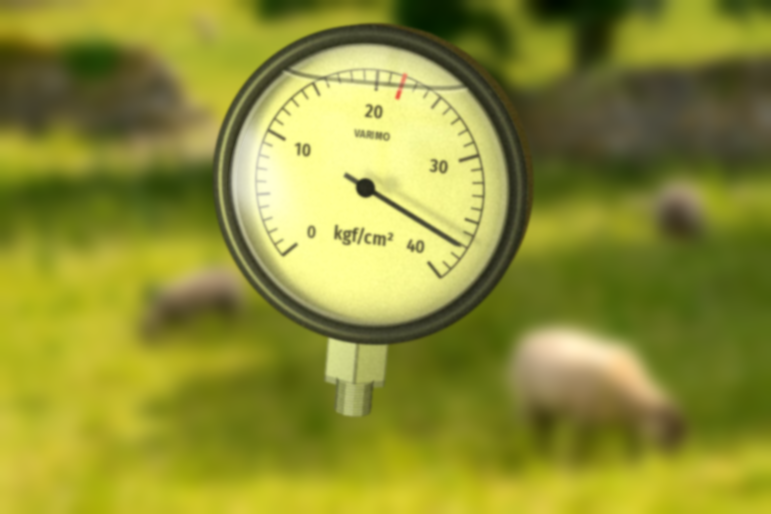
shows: 37 kg/cm²
